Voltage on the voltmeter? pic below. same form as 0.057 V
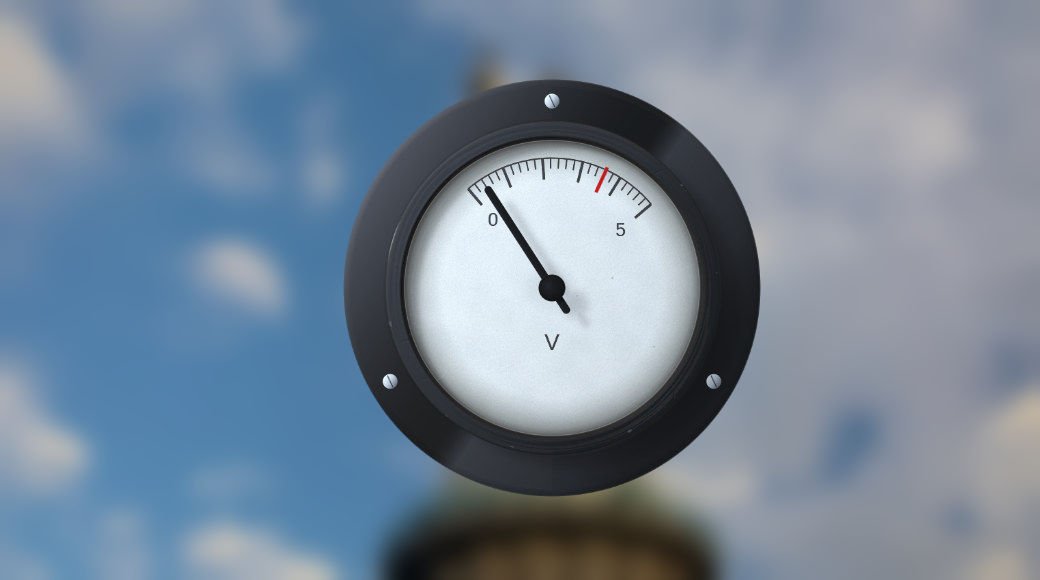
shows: 0.4 V
